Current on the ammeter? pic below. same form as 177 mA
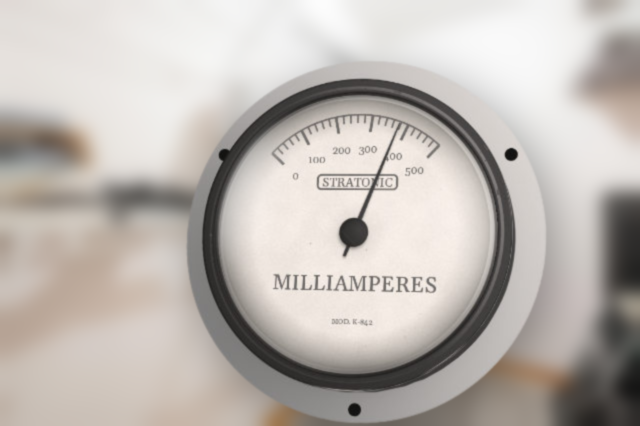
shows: 380 mA
